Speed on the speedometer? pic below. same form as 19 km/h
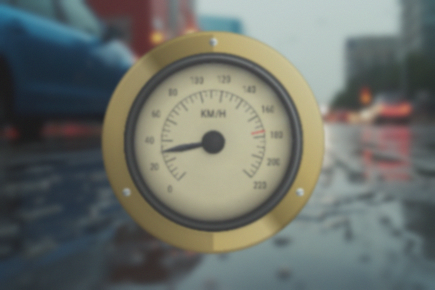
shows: 30 km/h
